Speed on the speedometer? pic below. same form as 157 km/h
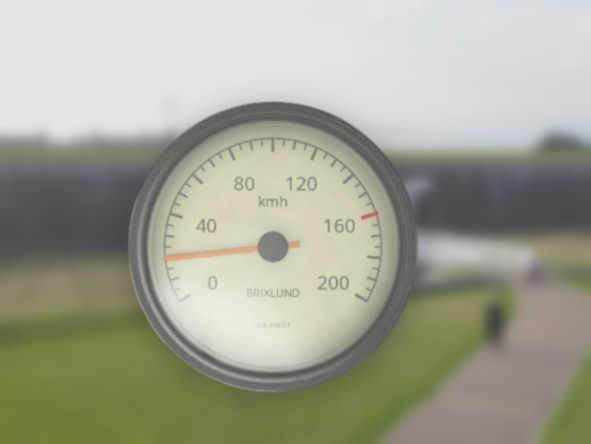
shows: 20 km/h
